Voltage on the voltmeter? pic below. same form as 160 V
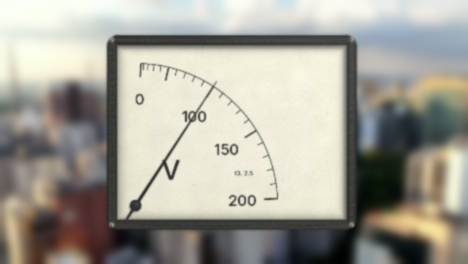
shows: 100 V
